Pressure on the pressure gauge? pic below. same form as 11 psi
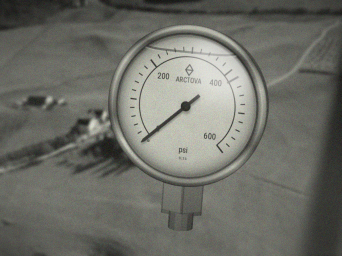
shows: 0 psi
